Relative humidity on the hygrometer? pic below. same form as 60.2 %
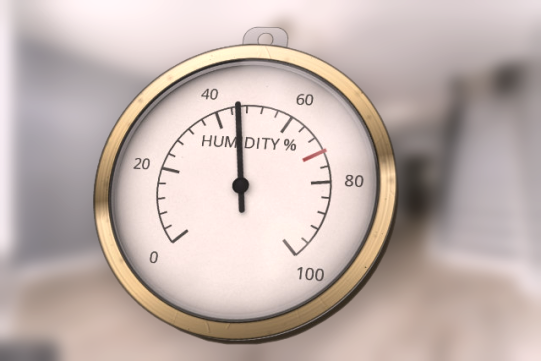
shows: 46 %
